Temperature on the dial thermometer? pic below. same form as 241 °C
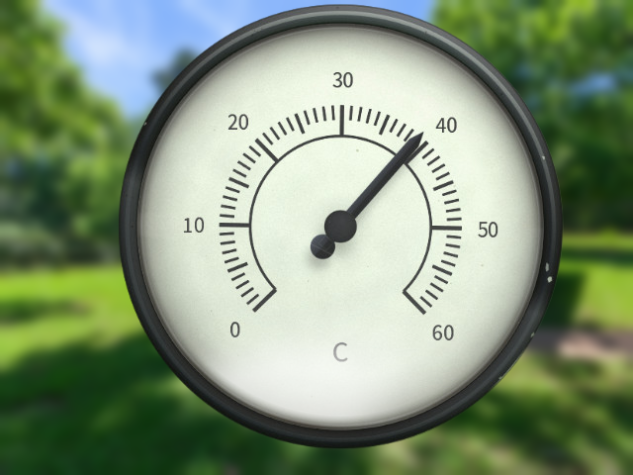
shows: 39 °C
